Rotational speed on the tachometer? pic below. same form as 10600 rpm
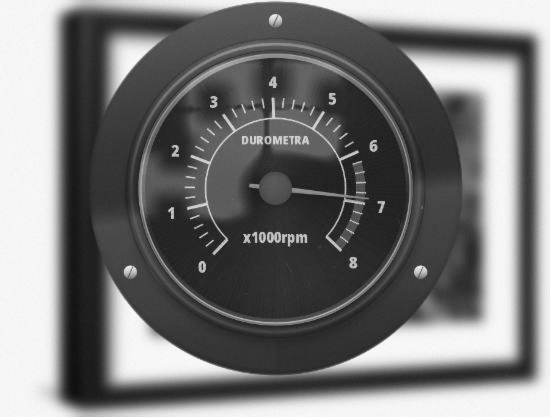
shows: 6900 rpm
